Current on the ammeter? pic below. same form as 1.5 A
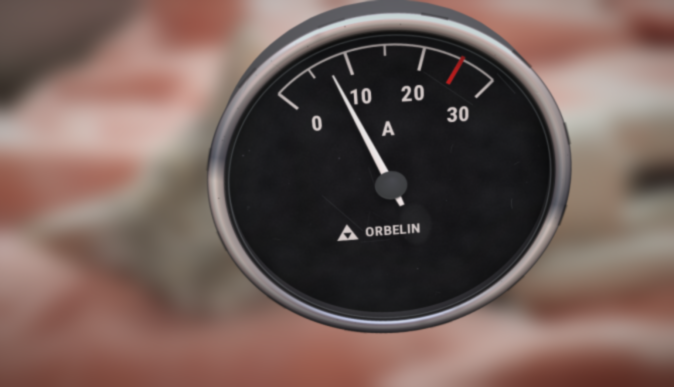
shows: 7.5 A
